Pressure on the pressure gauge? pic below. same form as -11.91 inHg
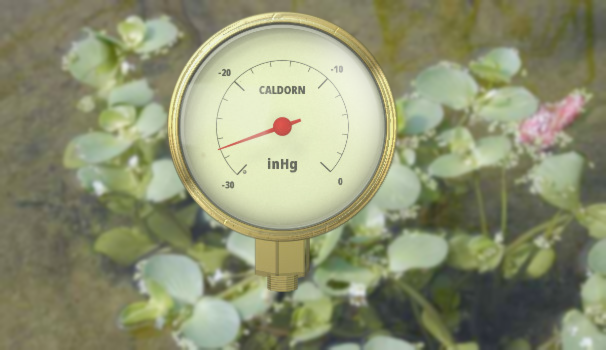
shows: -27 inHg
